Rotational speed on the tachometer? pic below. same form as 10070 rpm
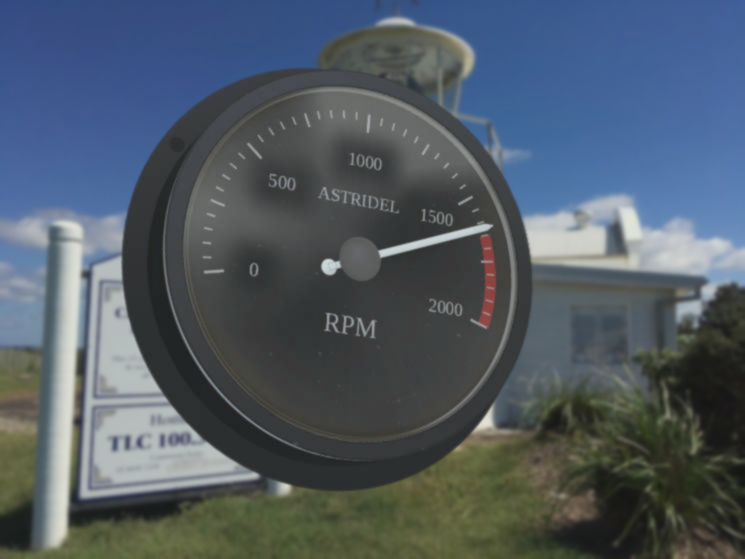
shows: 1625 rpm
